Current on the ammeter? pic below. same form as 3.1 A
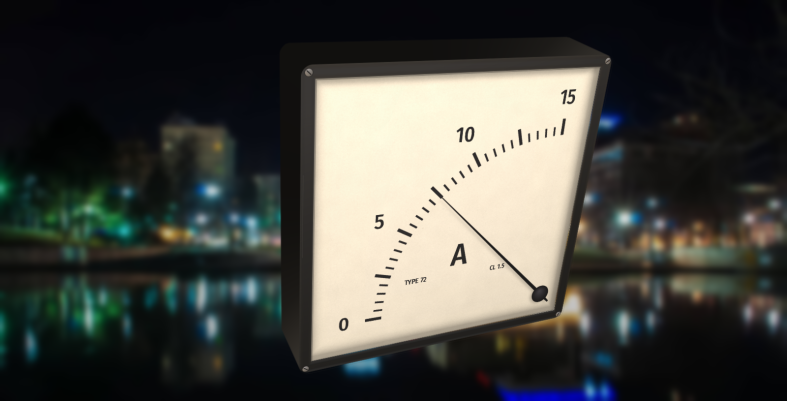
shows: 7.5 A
